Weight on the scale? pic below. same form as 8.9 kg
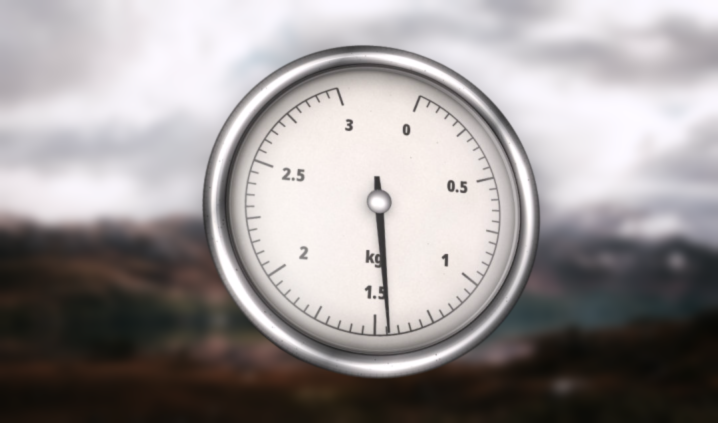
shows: 1.45 kg
